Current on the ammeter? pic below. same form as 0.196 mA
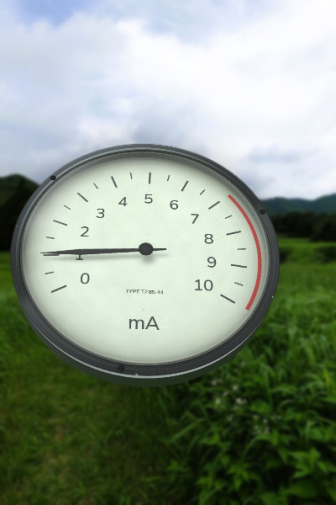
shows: 1 mA
